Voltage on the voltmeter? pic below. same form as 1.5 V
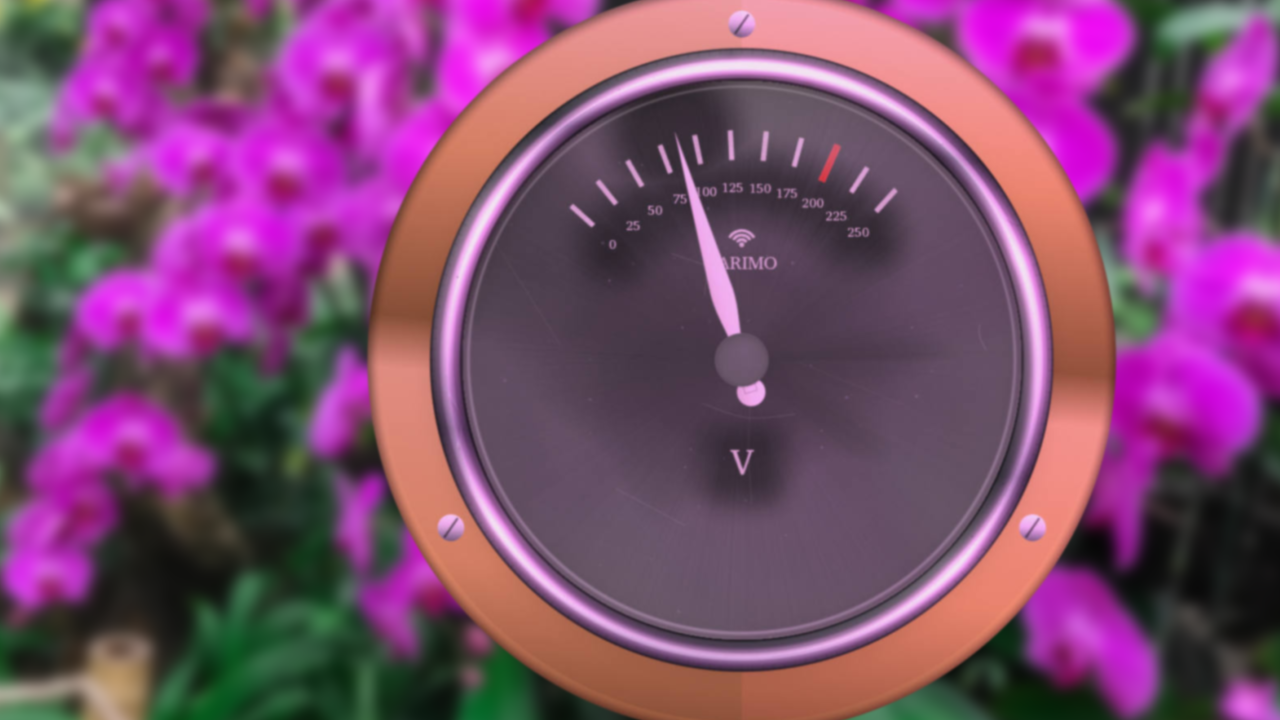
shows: 87.5 V
